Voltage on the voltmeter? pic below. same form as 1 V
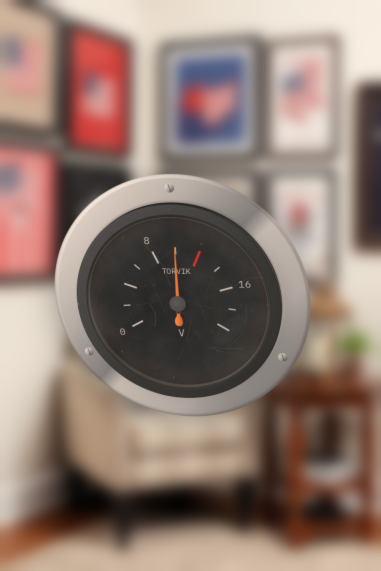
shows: 10 V
